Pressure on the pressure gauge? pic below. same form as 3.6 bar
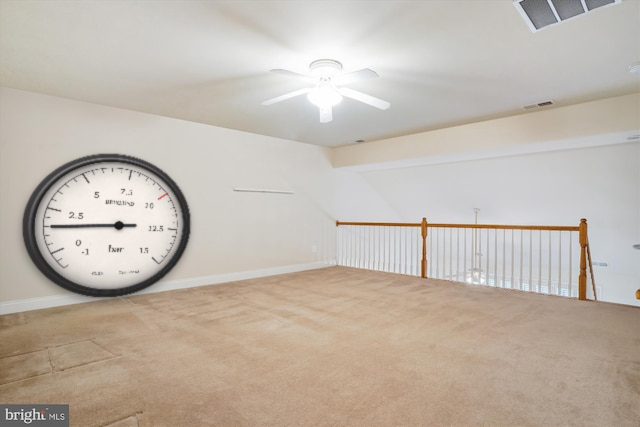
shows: 1.5 bar
